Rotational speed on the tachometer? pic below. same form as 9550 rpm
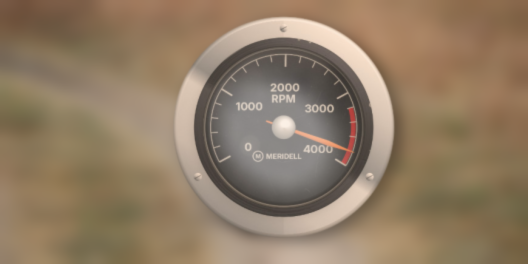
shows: 3800 rpm
